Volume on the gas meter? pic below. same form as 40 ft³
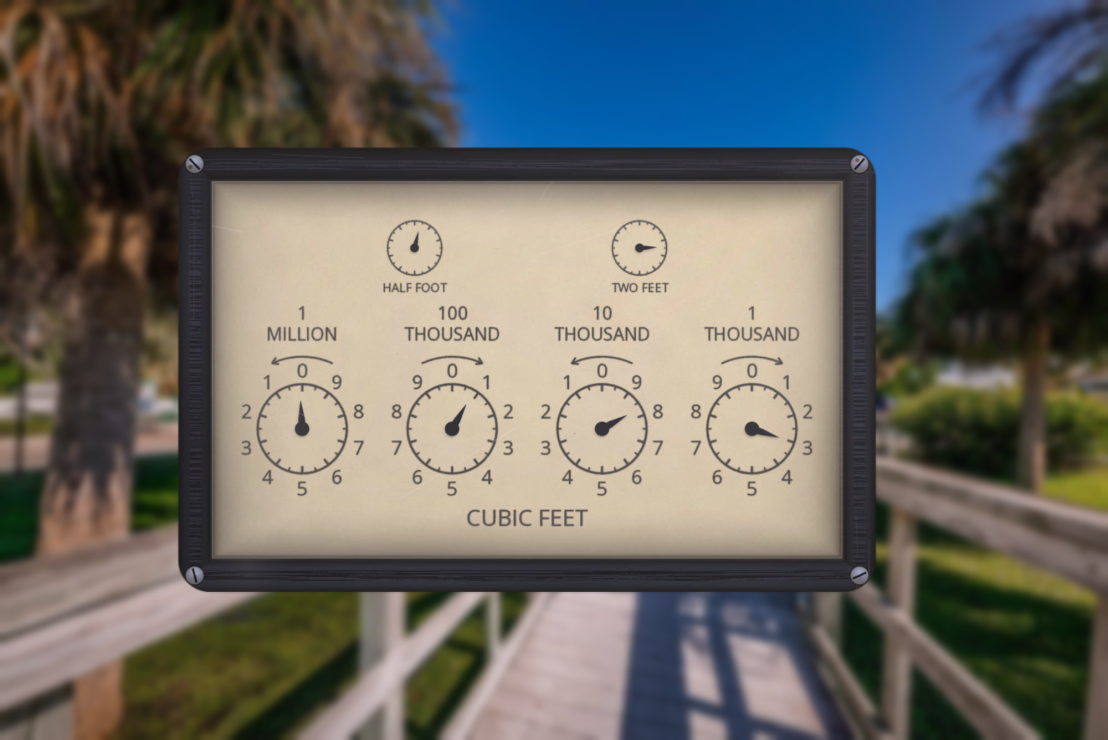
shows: 8300 ft³
